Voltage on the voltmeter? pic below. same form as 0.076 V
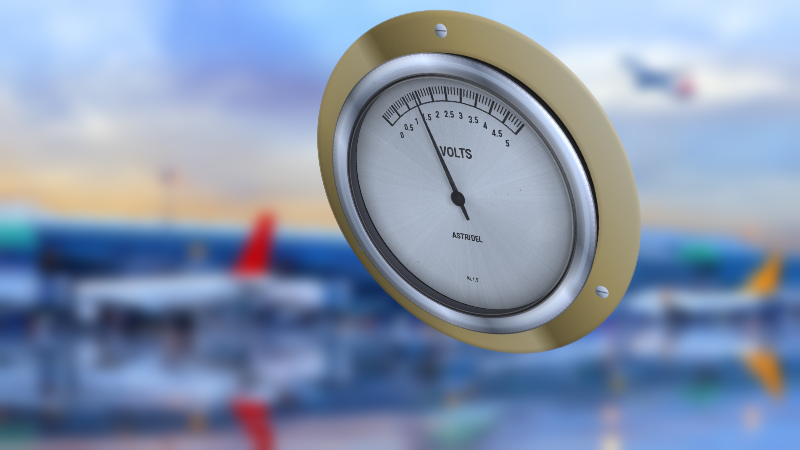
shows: 1.5 V
